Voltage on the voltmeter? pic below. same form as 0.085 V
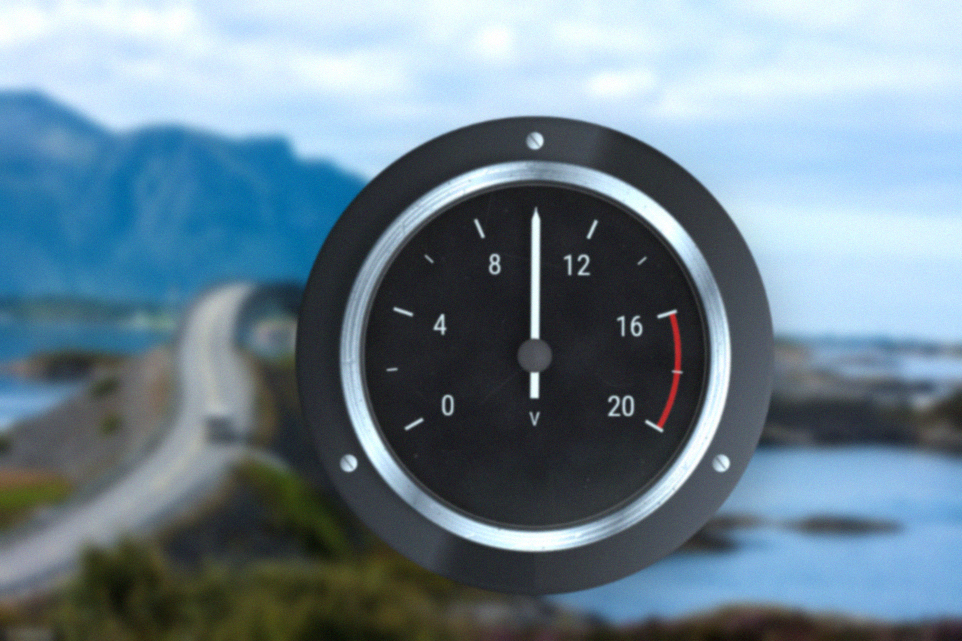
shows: 10 V
